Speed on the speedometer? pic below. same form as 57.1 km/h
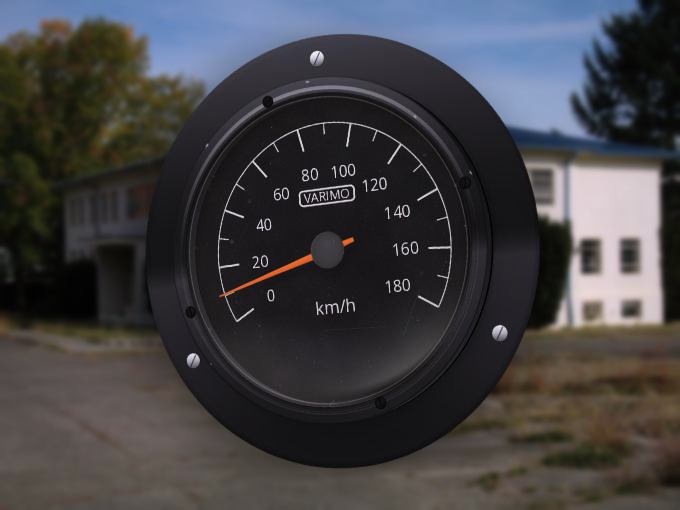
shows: 10 km/h
